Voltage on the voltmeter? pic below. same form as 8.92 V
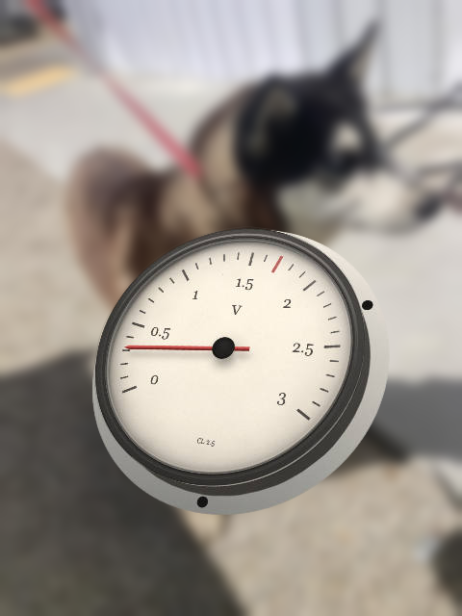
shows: 0.3 V
